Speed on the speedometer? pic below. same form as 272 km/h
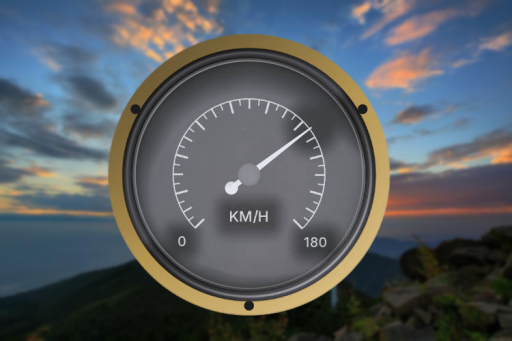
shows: 125 km/h
